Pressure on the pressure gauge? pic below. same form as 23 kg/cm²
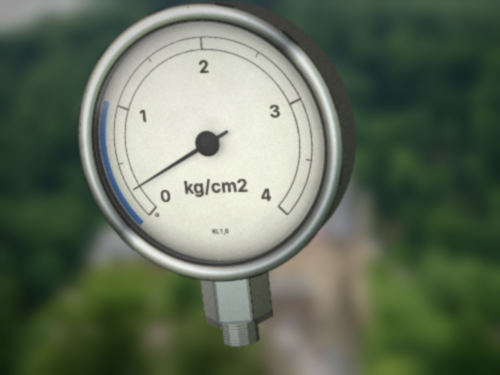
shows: 0.25 kg/cm²
